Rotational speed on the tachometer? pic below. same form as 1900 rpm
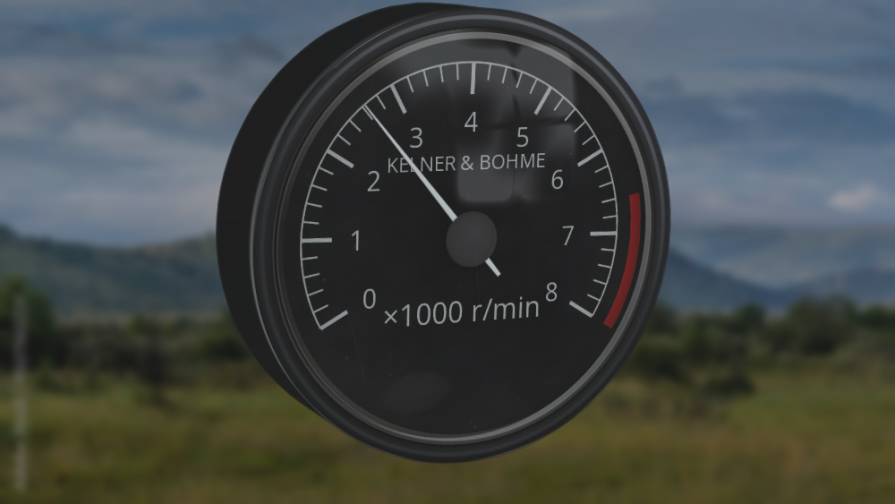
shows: 2600 rpm
